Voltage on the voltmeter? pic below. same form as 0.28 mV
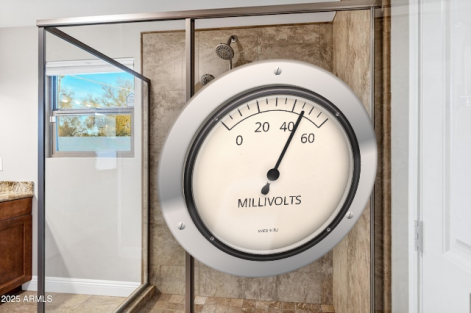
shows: 45 mV
